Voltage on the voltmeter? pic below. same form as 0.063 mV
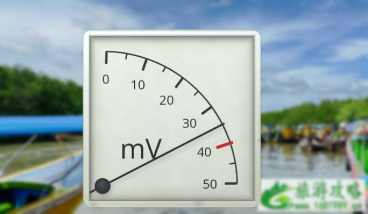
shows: 35 mV
